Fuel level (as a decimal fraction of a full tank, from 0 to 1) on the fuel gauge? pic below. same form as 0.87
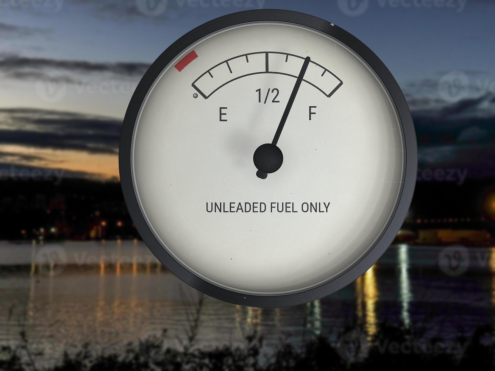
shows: 0.75
